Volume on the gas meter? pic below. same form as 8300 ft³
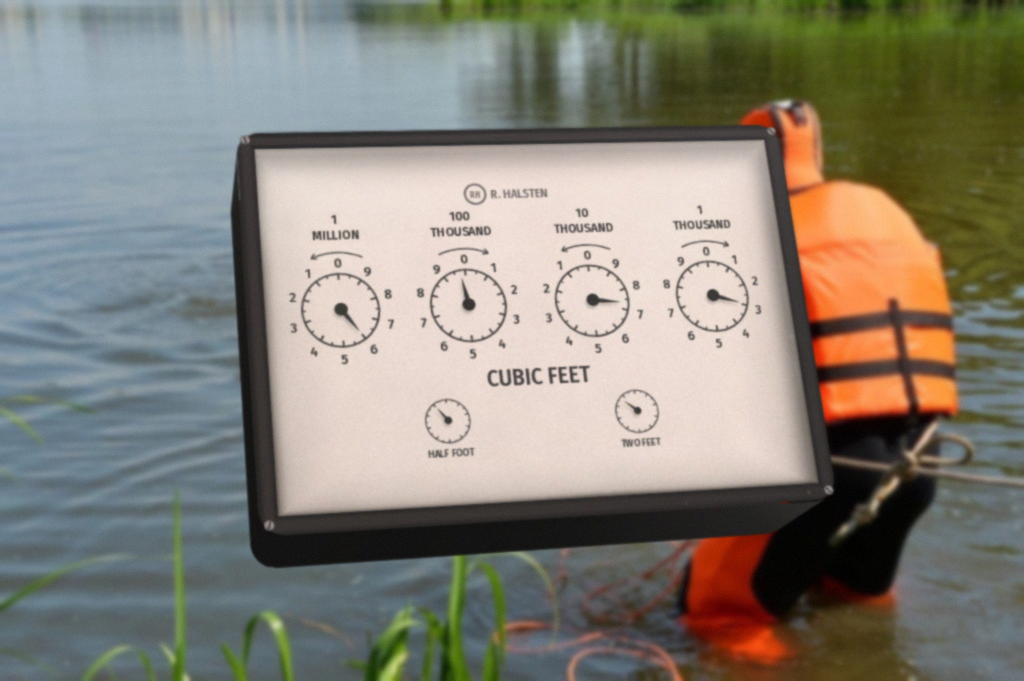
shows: 597300 ft³
